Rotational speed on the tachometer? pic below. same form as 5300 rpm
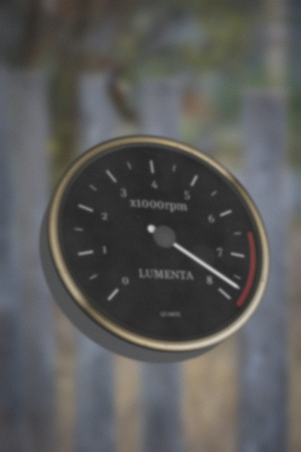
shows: 7750 rpm
